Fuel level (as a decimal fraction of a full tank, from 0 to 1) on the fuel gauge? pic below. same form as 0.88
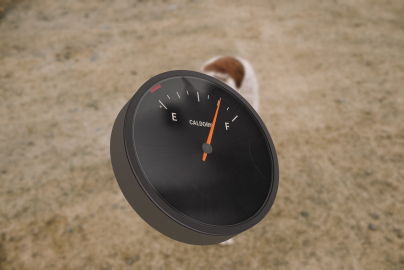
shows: 0.75
